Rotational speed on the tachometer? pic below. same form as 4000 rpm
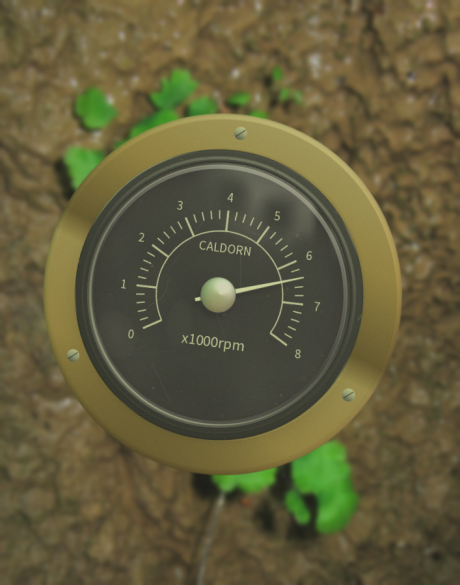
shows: 6400 rpm
